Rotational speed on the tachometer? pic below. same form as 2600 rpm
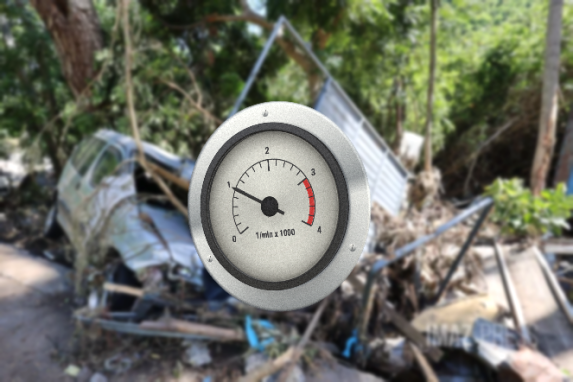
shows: 1000 rpm
